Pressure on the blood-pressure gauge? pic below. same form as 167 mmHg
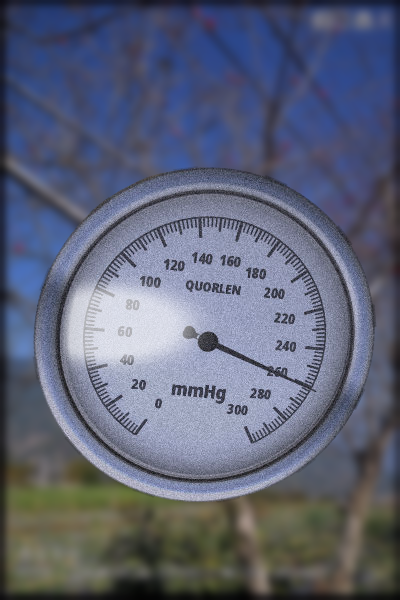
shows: 260 mmHg
